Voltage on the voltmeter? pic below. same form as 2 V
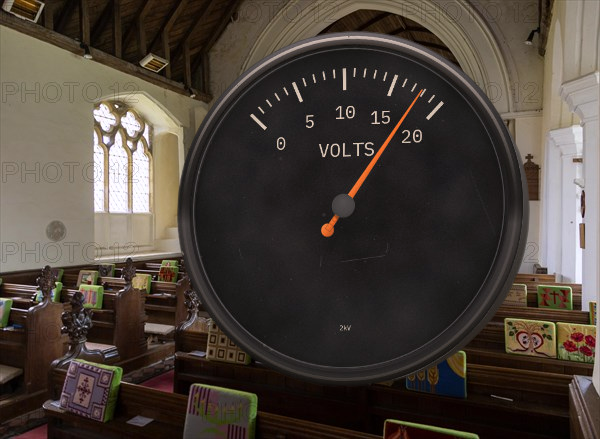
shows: 18 V
